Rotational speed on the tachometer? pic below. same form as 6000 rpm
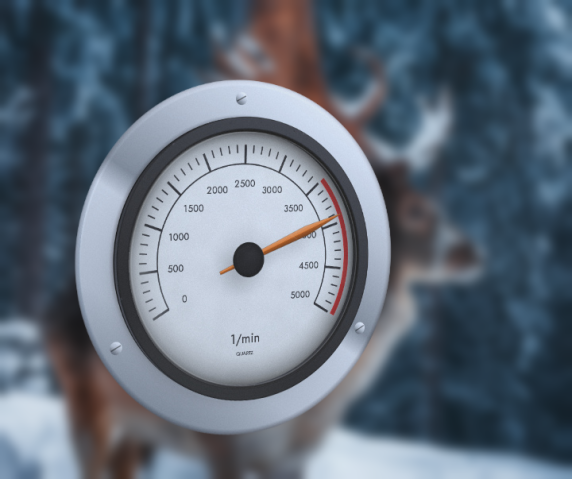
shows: 3900 rpm
